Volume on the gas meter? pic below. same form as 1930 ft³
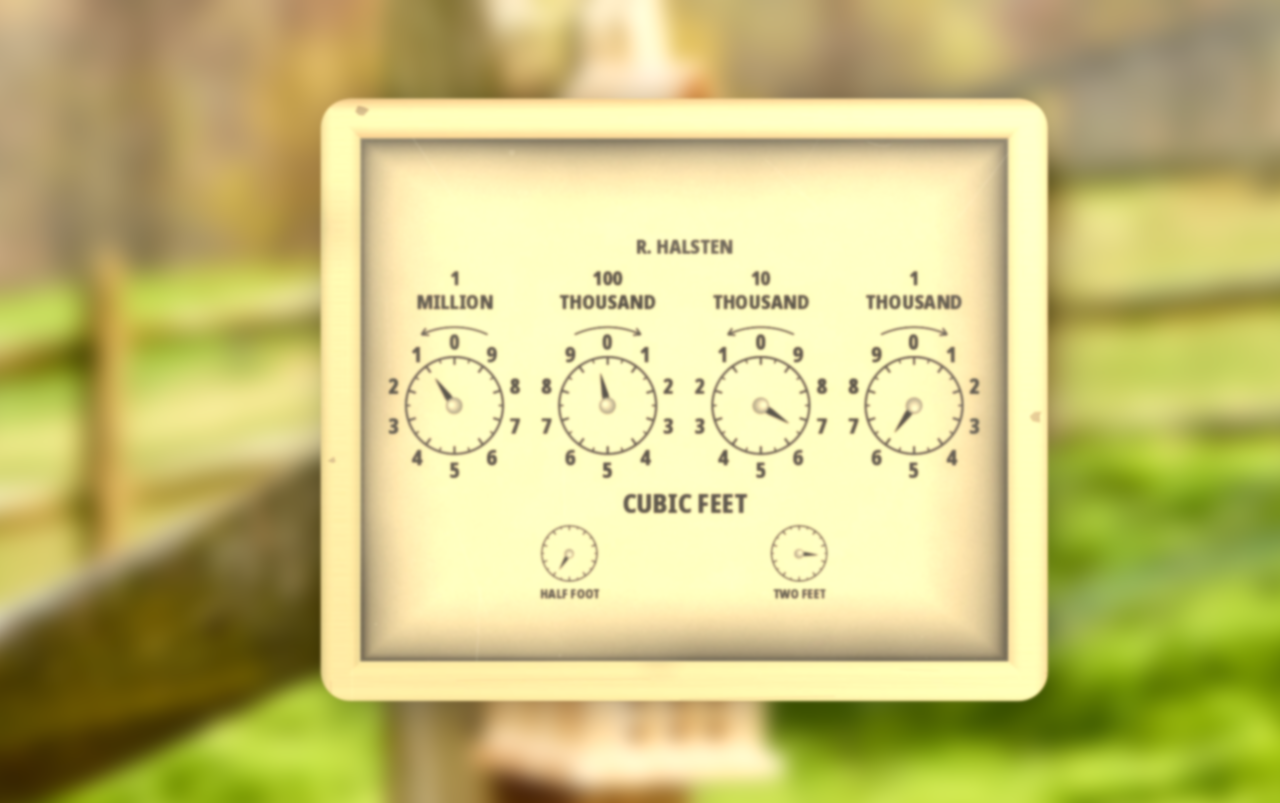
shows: 96600 ft³
